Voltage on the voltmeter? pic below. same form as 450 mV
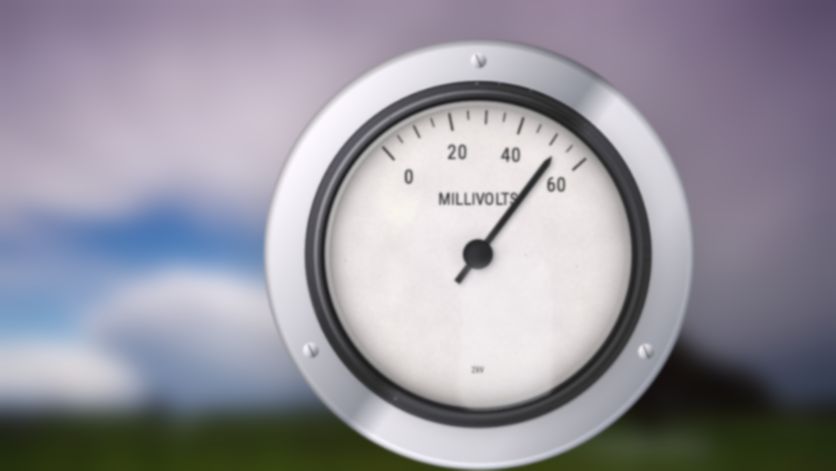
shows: 52.5 mV
